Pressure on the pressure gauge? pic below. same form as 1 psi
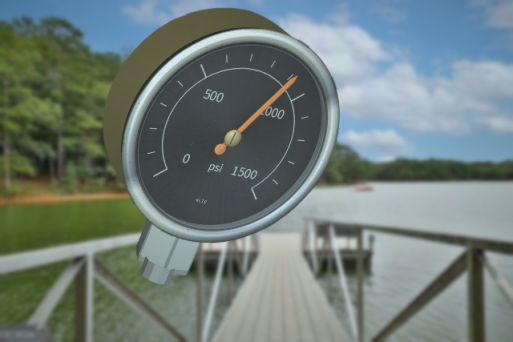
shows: 900 psi
